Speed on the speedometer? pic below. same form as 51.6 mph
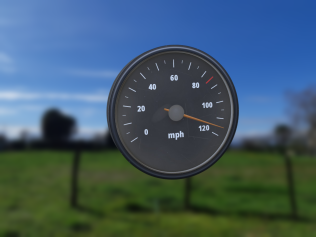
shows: 115 mph
